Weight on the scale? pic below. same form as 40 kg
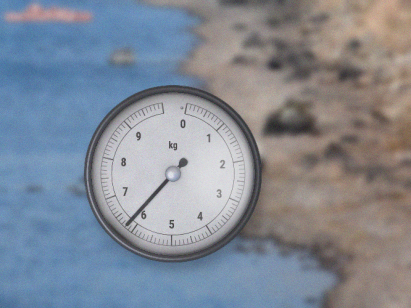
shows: 6.2 kg
